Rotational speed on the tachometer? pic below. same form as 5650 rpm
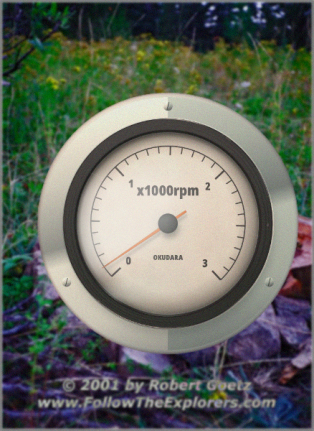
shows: 100 rpm
